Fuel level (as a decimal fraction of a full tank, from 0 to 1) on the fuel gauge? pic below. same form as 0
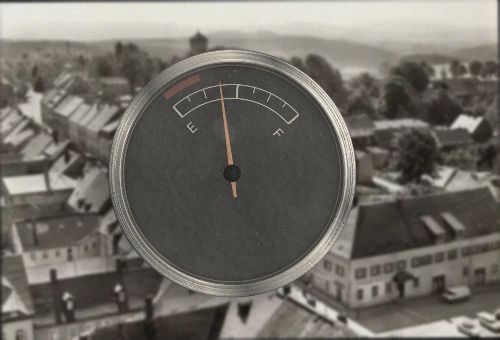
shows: 0.375
